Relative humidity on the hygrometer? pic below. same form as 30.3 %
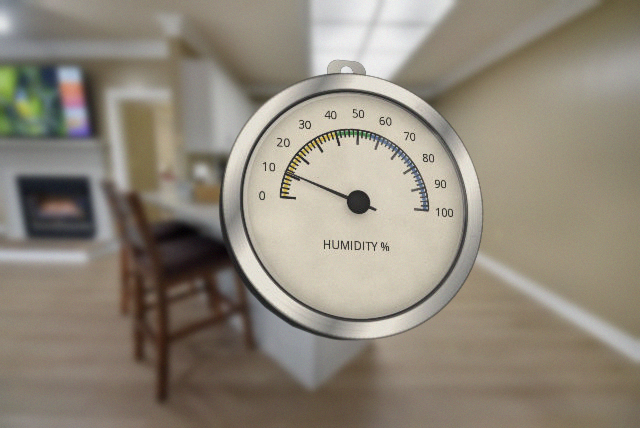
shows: 10 %
